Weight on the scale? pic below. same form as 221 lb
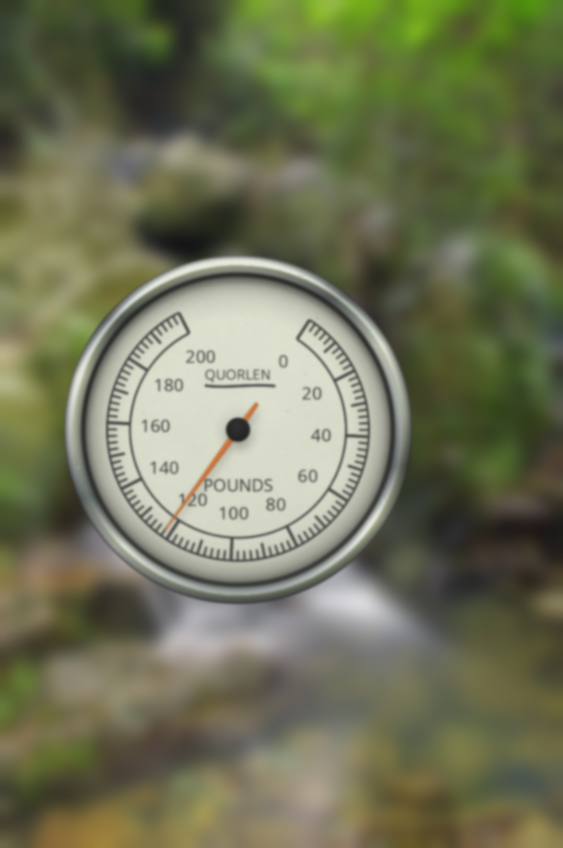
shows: 122 lb
